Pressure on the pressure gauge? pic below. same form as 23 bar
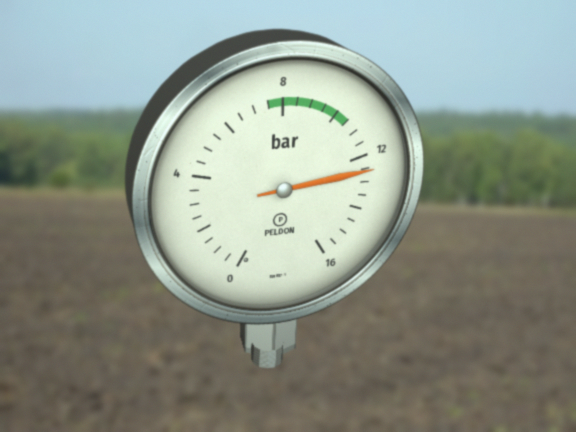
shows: 12.5 bar
